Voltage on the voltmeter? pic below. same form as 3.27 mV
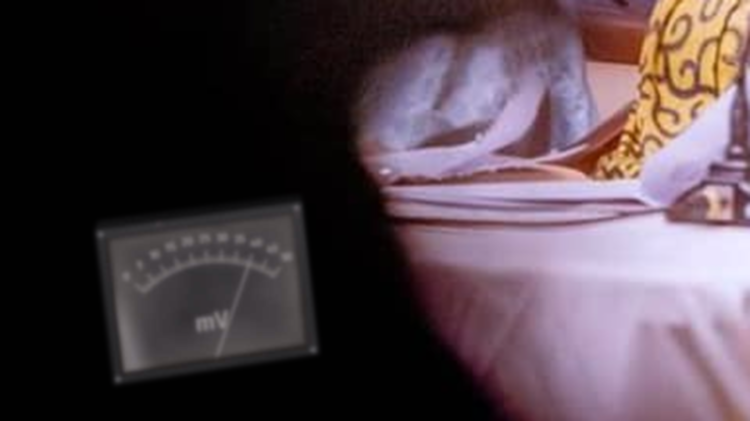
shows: 40 mV
